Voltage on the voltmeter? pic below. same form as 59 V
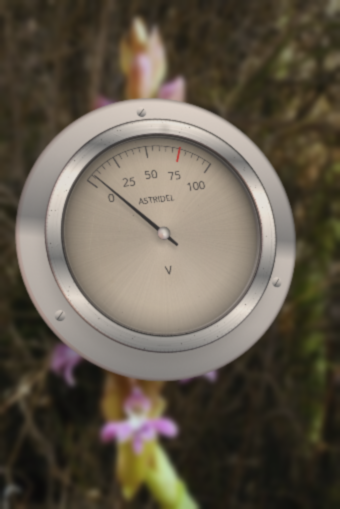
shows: 5 V
